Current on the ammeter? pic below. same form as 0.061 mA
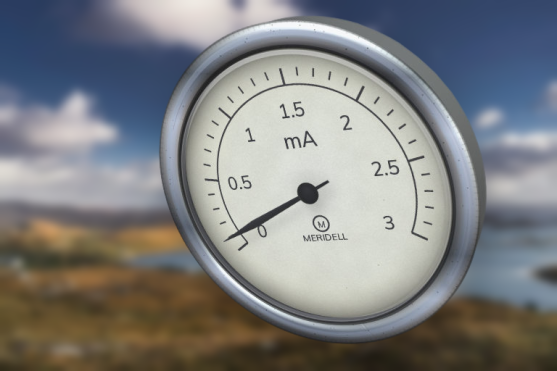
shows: 0.1 mA
